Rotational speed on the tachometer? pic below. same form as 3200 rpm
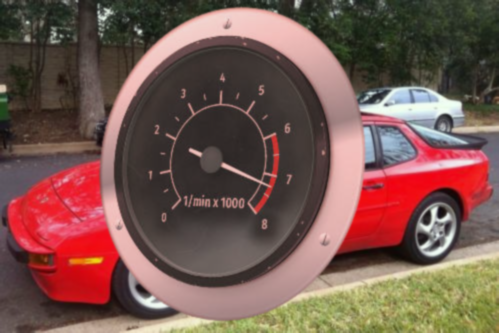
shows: 7250 rpm
